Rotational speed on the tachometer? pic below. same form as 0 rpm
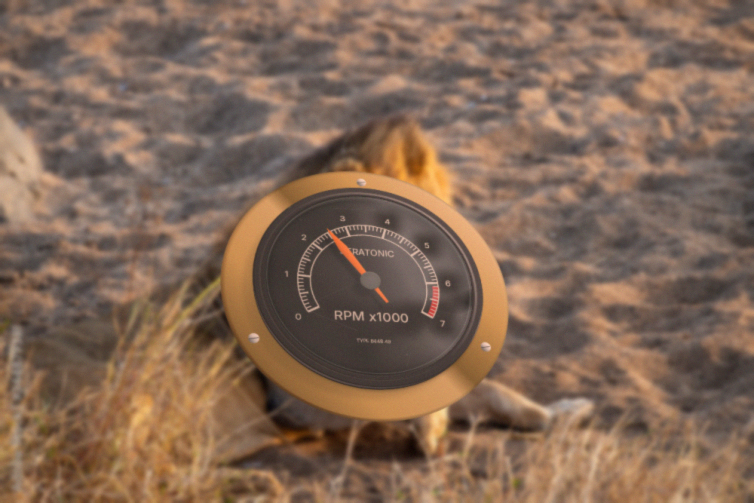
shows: 2500 rpm
